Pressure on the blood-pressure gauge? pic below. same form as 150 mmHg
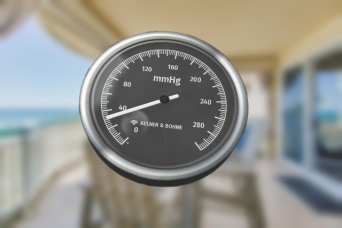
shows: 30 mmHg
